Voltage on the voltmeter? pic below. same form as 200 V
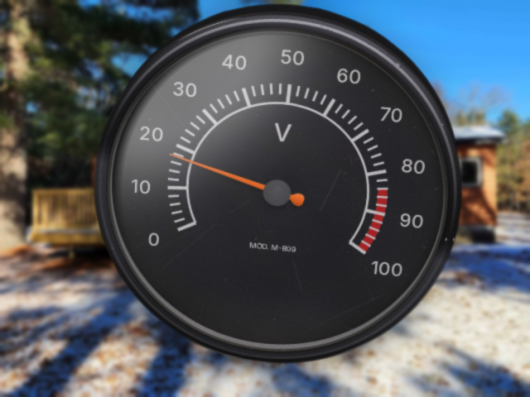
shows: 18 V
